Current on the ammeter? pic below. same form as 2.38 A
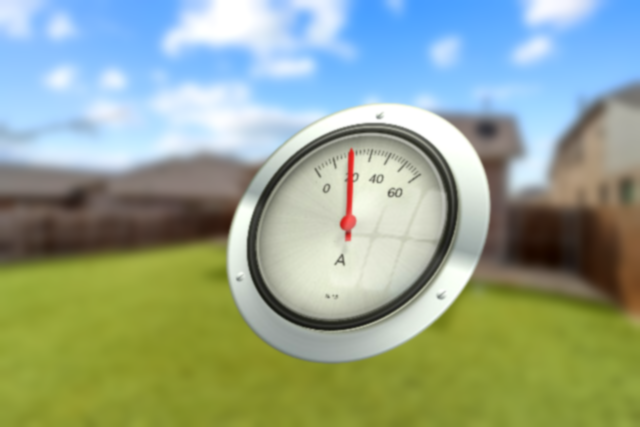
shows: 20 A
